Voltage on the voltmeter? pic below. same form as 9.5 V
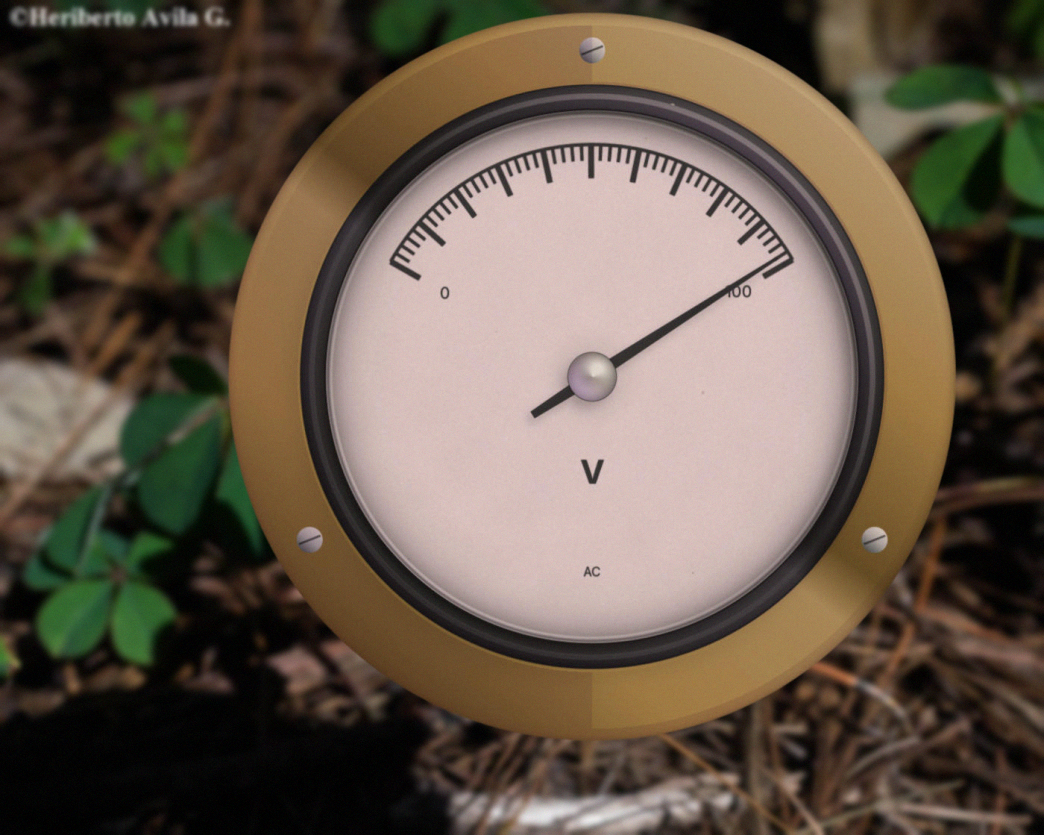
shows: 98 V
